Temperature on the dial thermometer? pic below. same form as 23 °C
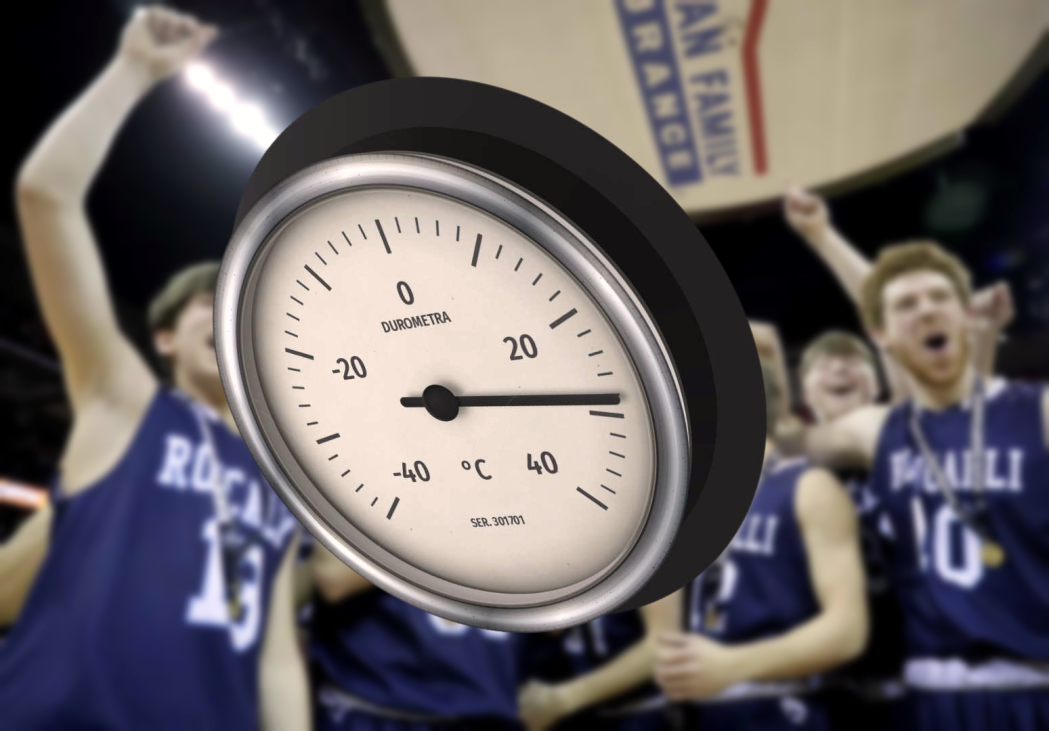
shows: 28 °C
